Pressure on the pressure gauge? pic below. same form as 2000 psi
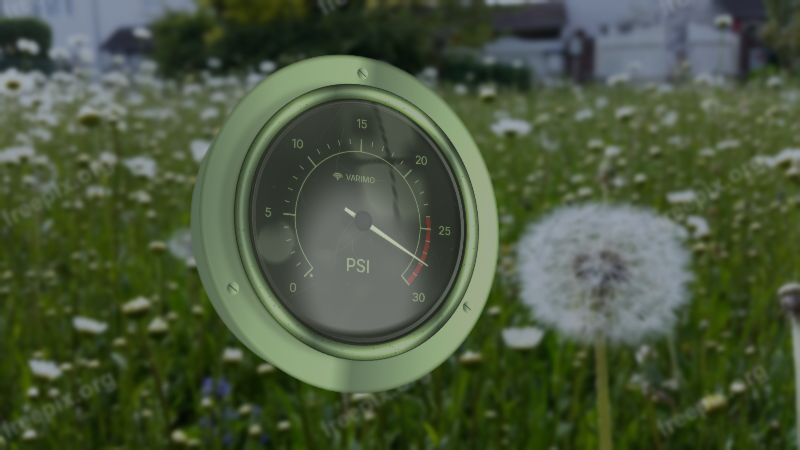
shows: 28 psi
